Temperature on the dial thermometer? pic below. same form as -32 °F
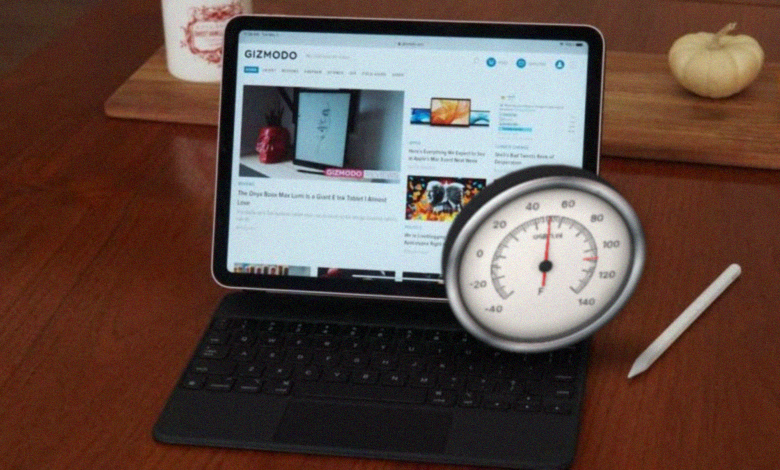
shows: 50 °F
